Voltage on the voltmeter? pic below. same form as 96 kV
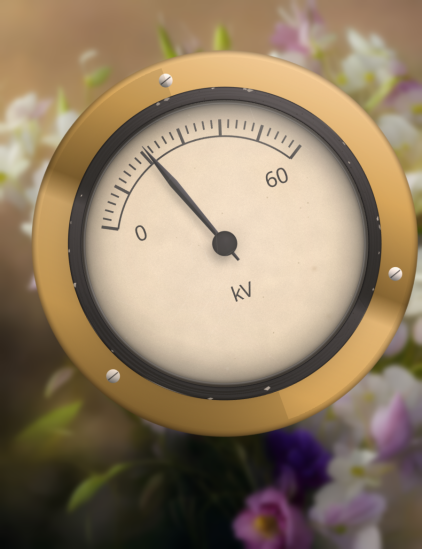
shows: 21 kV
